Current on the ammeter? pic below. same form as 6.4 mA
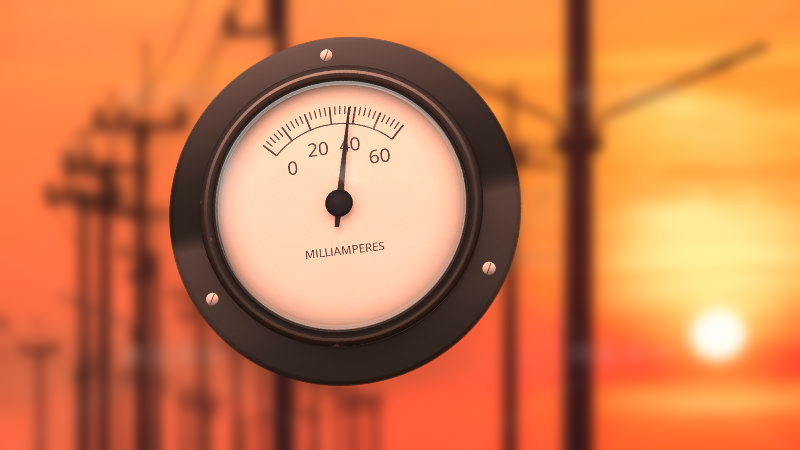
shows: 38 mA
